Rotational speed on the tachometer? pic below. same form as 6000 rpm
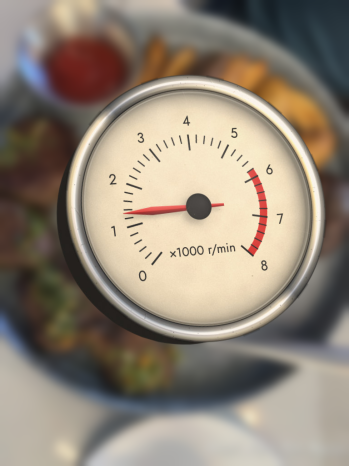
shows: 1300 rpm
